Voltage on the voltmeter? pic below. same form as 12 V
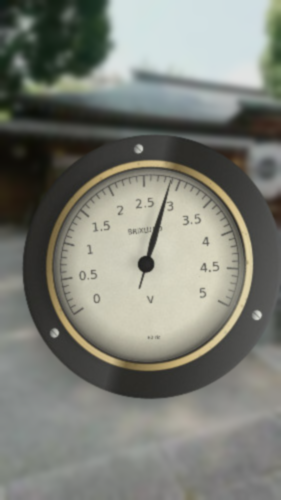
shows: 2.9 V
